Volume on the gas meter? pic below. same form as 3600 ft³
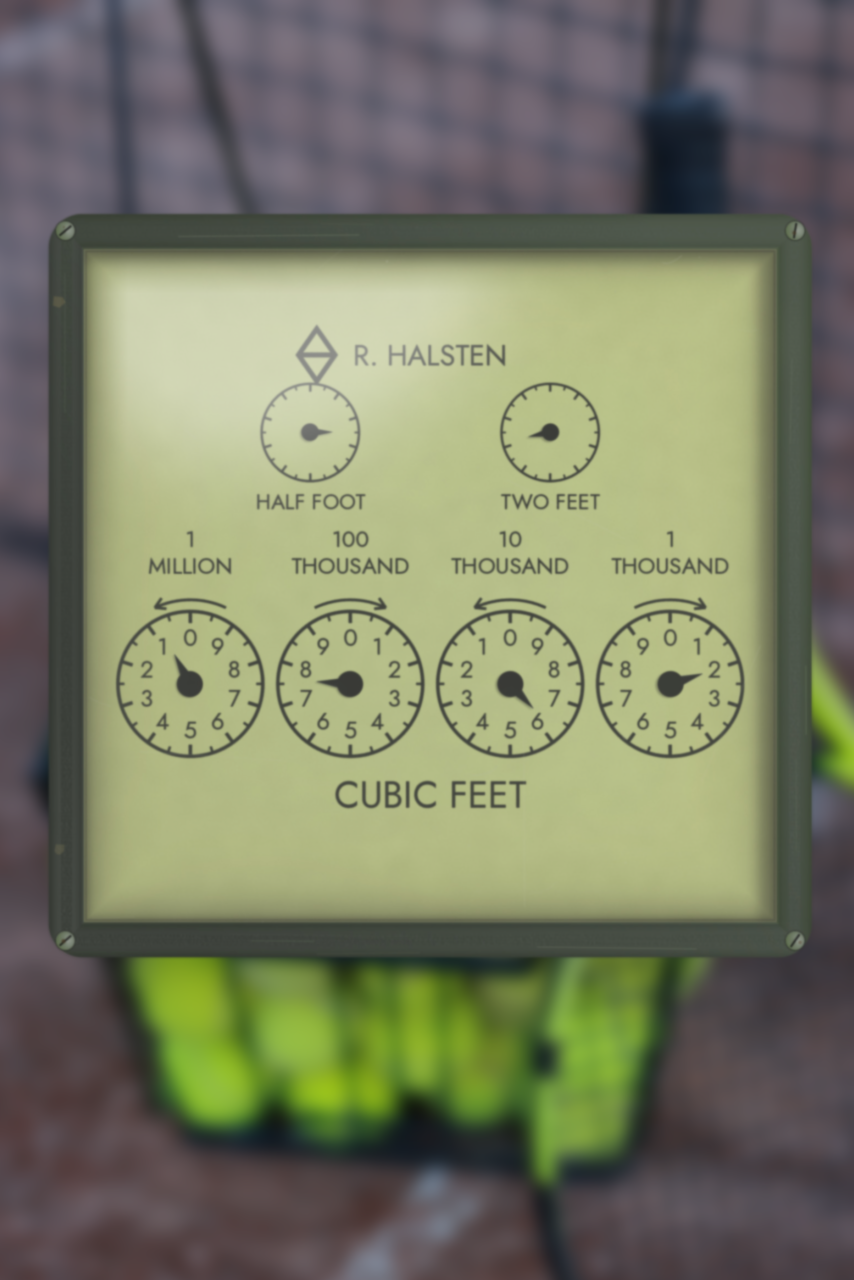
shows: 76200 ft³
